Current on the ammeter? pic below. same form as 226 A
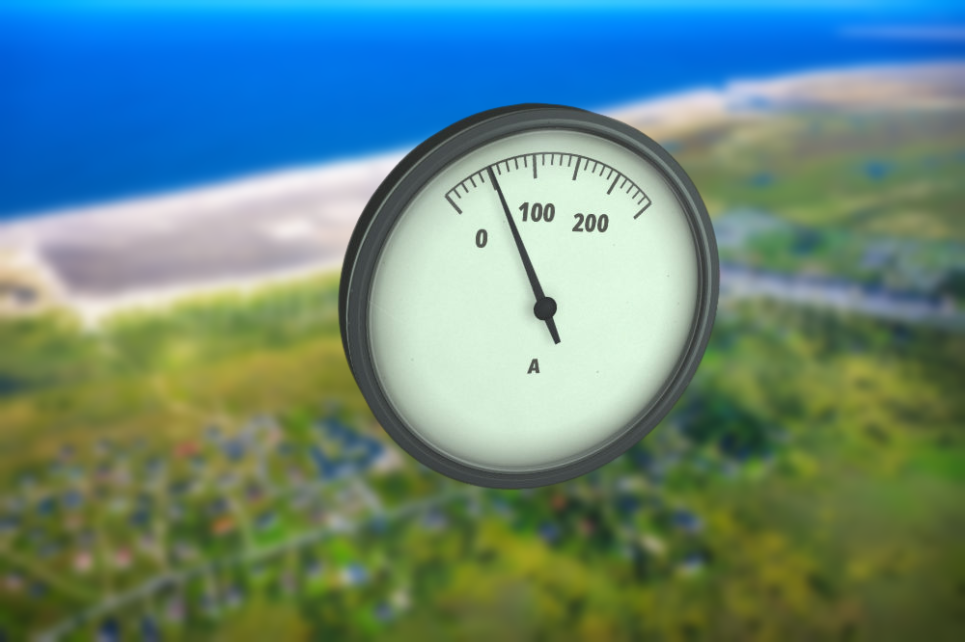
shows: 50 A
